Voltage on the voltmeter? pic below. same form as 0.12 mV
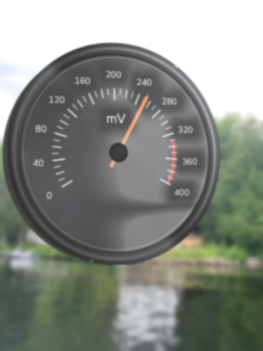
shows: 250 mV
